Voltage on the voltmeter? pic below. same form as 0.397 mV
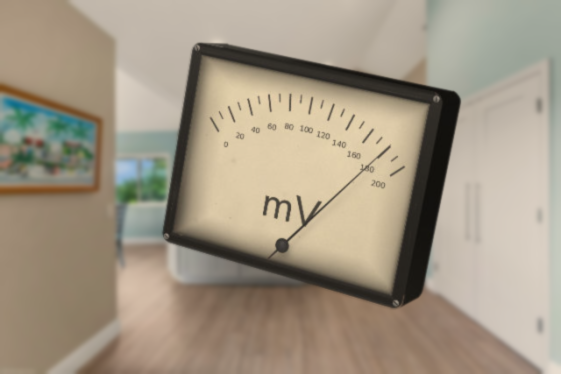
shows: 180 mV
